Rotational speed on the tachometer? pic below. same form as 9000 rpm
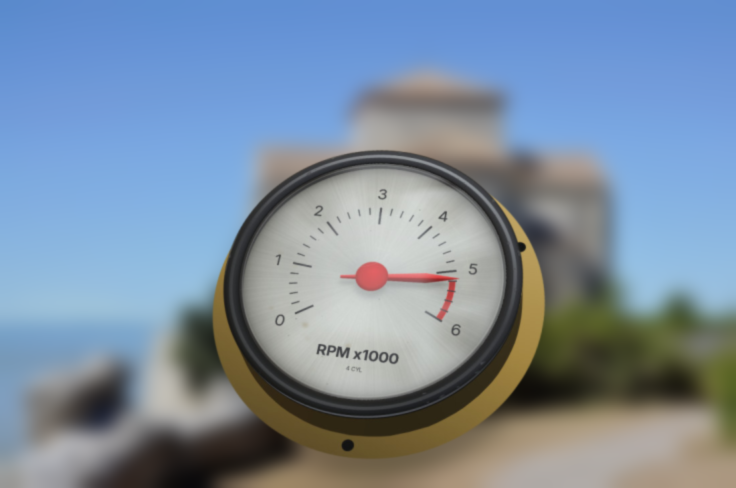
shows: 5200 rpm
